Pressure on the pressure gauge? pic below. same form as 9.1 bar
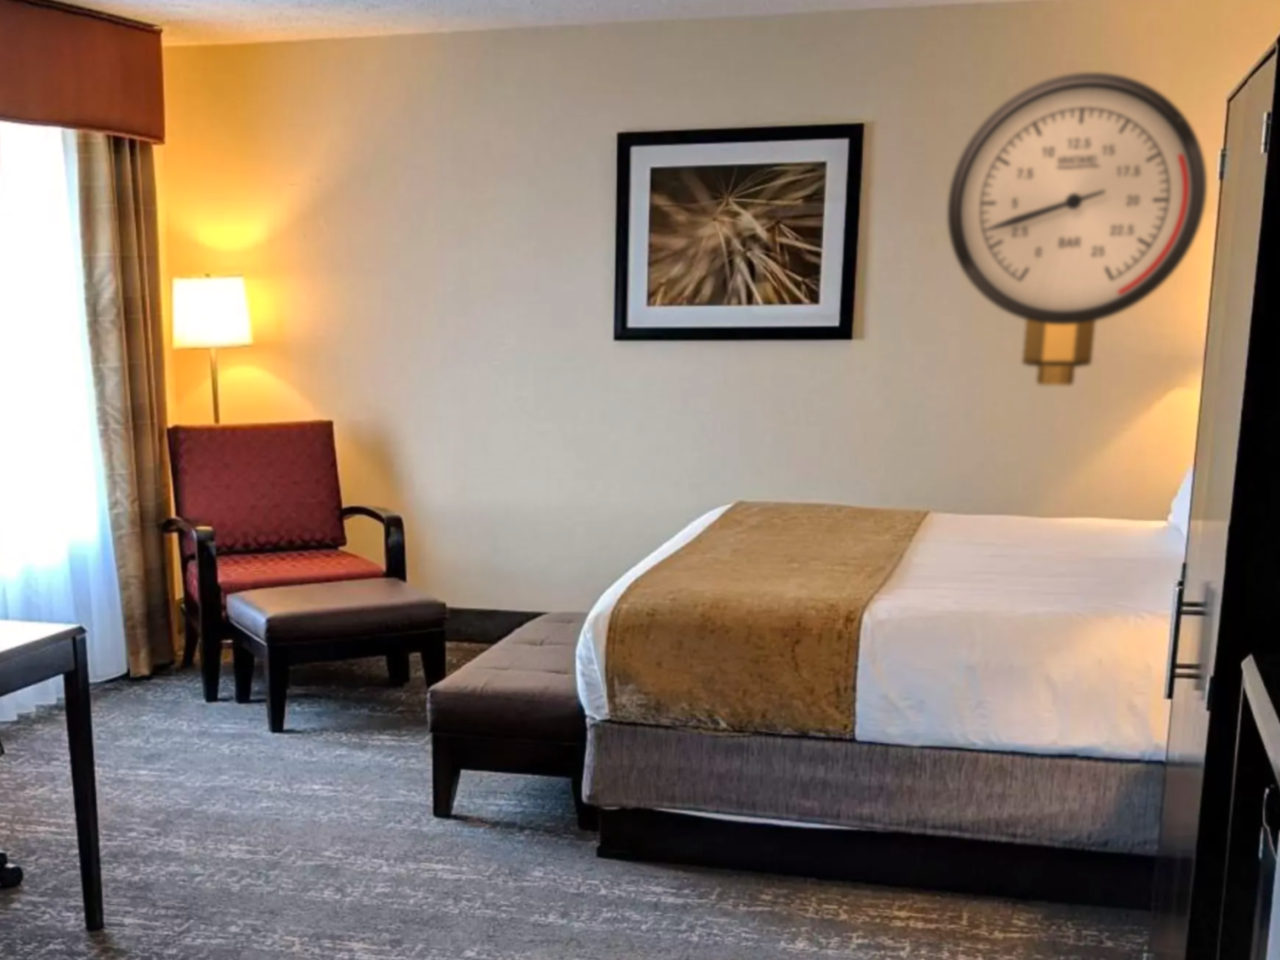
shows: 3.5 bar
